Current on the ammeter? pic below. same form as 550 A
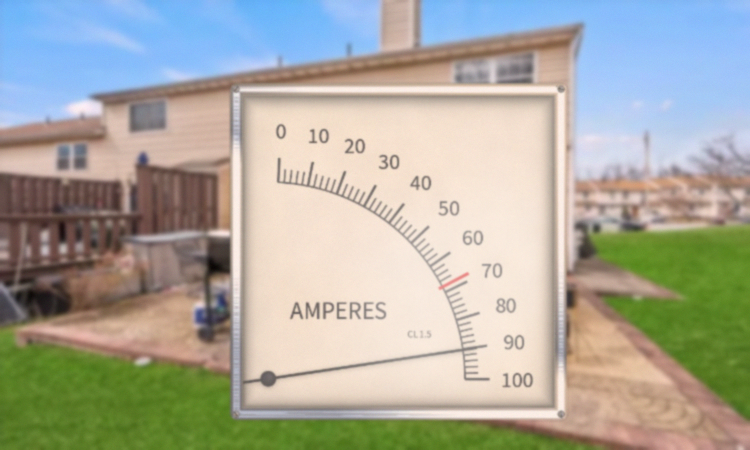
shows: 90 A
